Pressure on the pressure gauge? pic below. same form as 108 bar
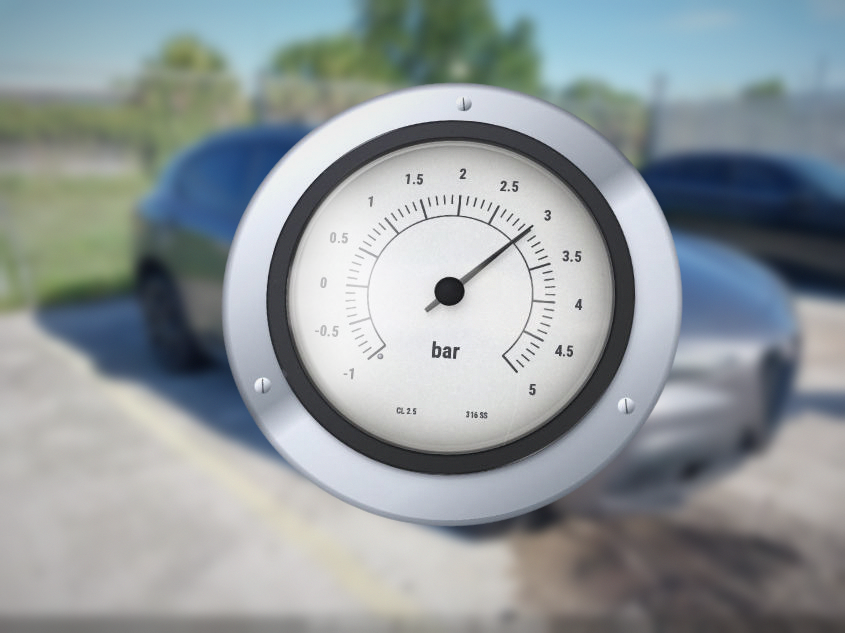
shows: 3 bar
